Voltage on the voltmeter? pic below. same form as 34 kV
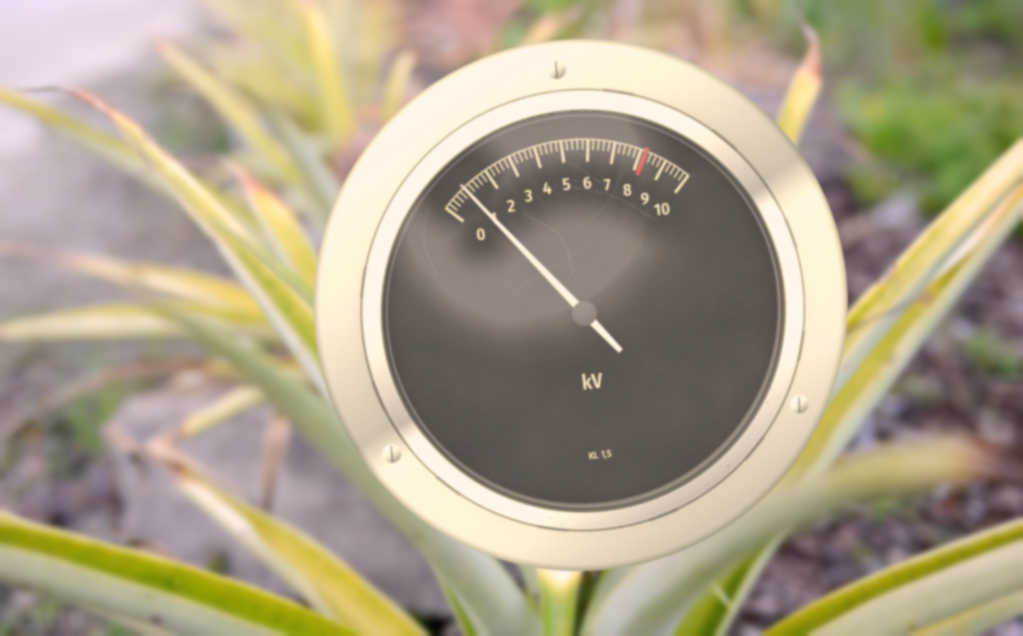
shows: 1 kV
